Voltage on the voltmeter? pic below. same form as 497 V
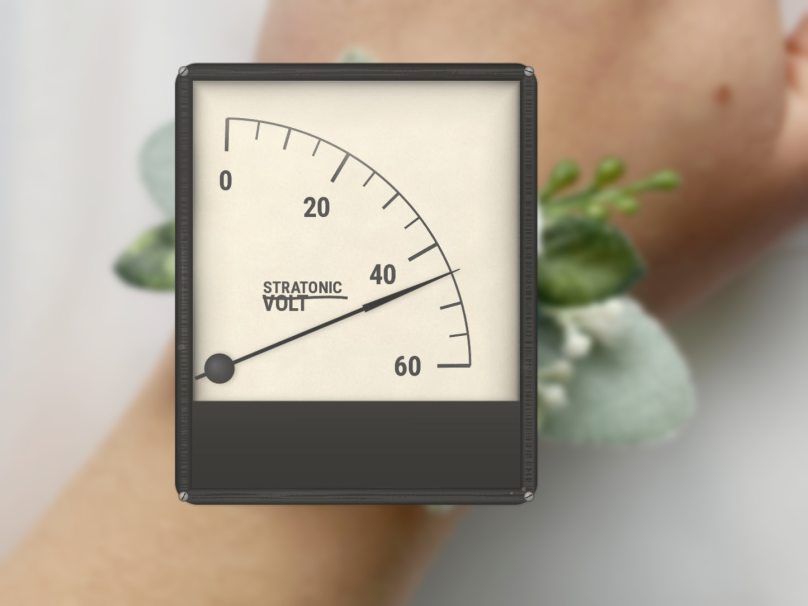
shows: 45 V
